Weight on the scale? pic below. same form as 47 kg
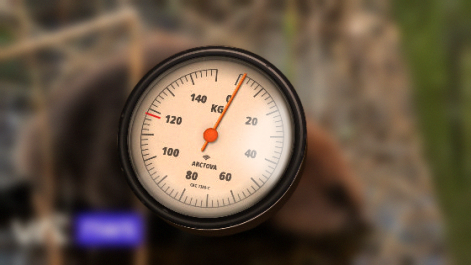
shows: 2 kg
